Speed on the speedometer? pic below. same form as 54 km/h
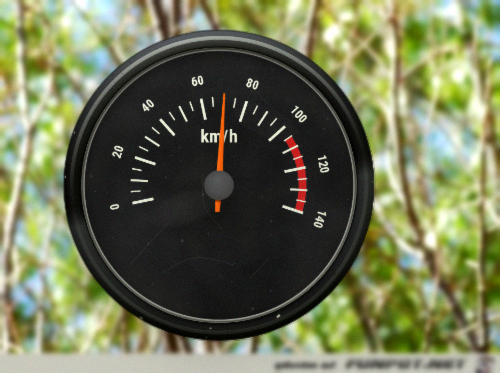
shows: 70 km/h
